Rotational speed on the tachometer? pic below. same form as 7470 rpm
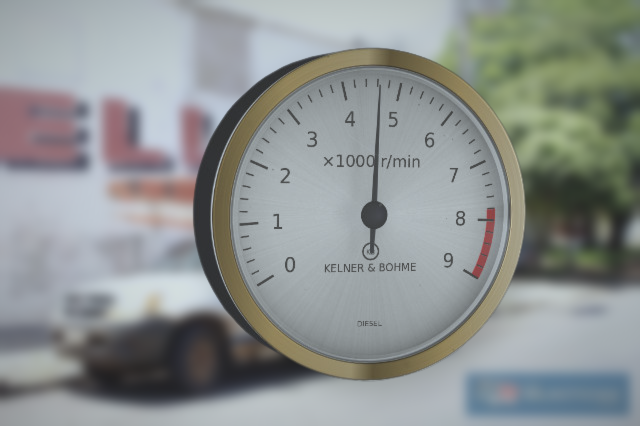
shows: 4600 rpm
